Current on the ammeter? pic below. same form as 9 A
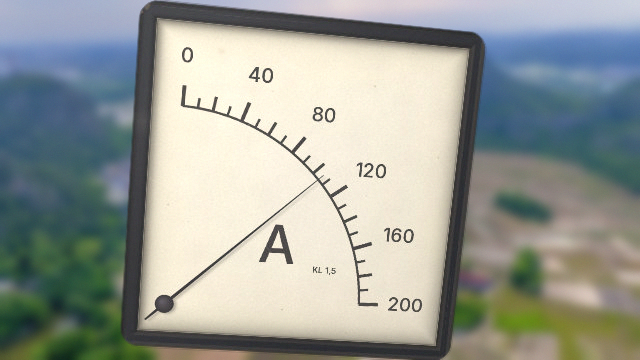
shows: 105 A
